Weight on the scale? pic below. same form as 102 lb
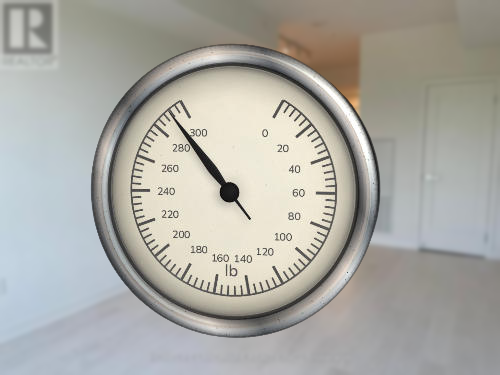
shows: 292 lb
